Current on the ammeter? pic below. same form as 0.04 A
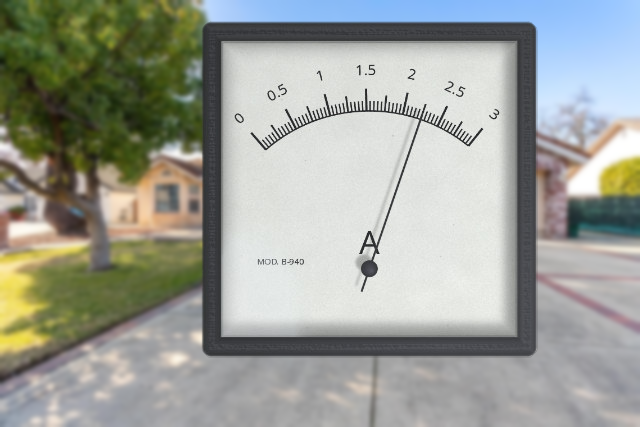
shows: 2.25 A
